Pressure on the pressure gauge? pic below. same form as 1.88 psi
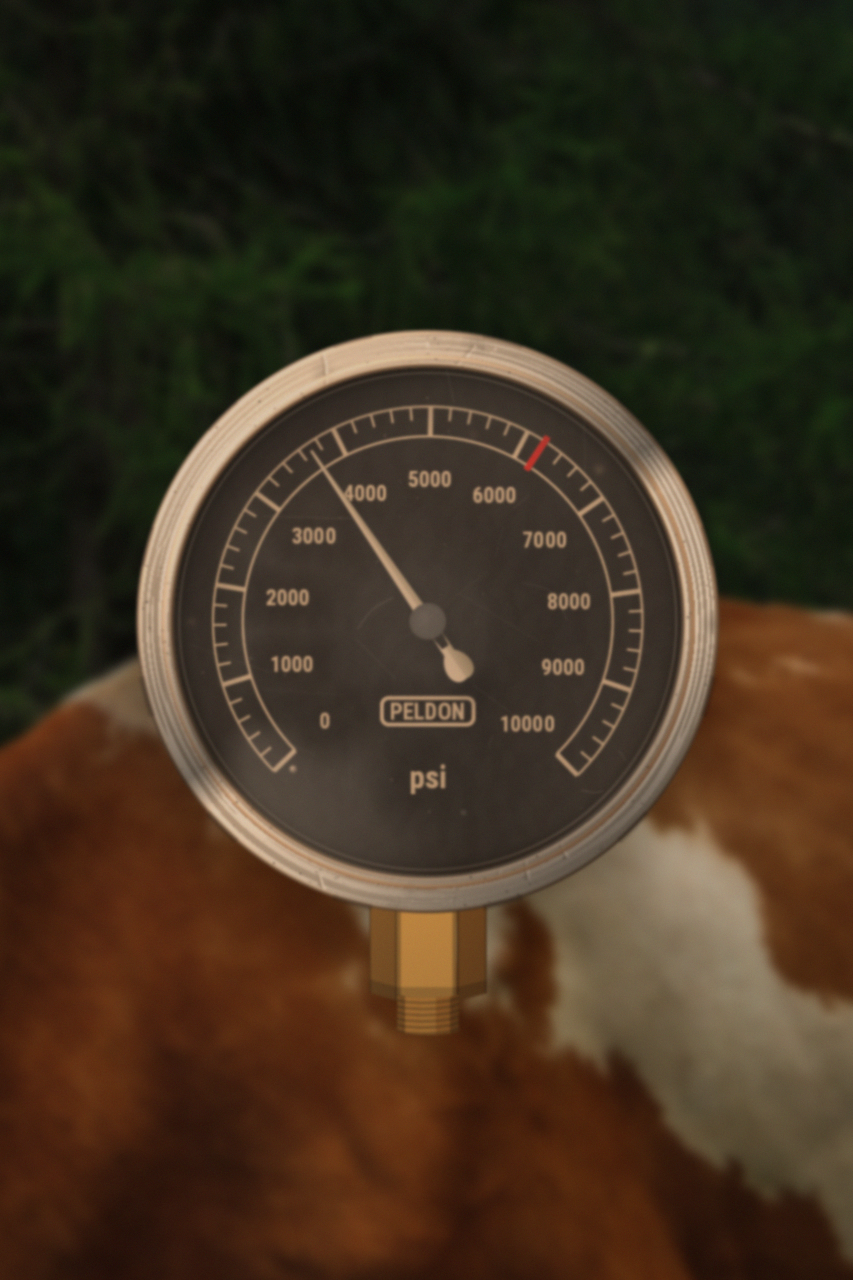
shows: 3700 psi
